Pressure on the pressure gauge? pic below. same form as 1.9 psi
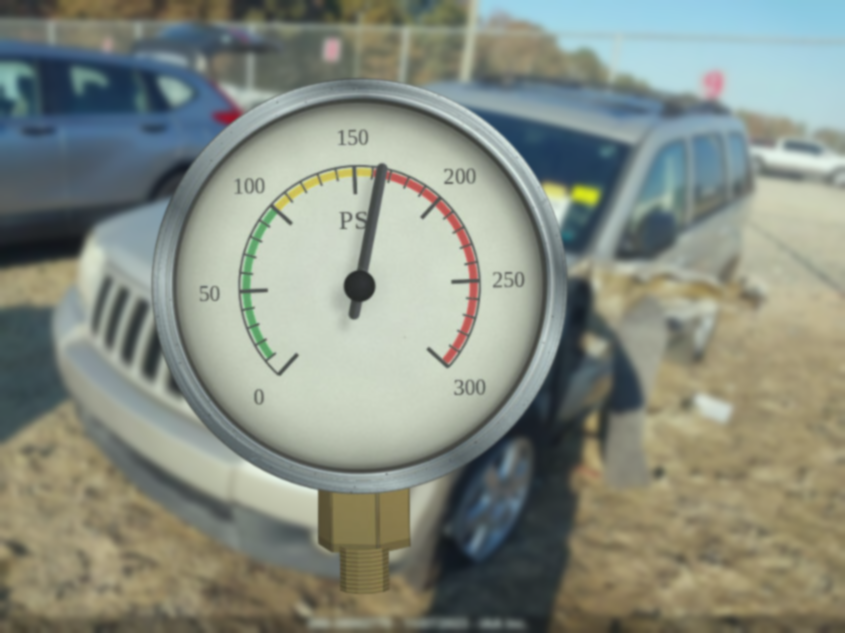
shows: 165 psi
